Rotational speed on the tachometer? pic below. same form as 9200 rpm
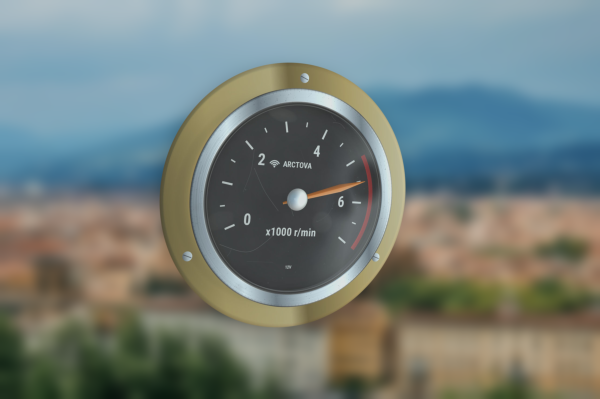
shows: 5500 rpm
